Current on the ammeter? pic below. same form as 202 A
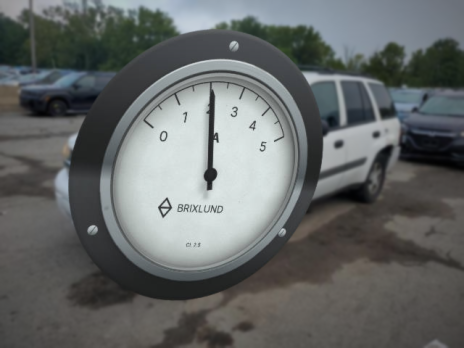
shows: 2 A
